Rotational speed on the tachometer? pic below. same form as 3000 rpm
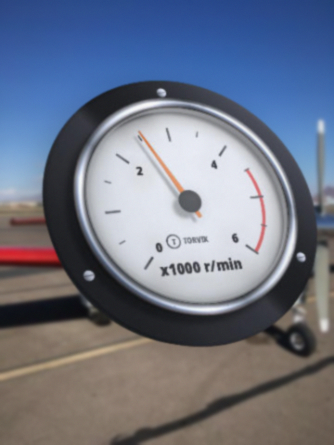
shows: 2500 rpm
